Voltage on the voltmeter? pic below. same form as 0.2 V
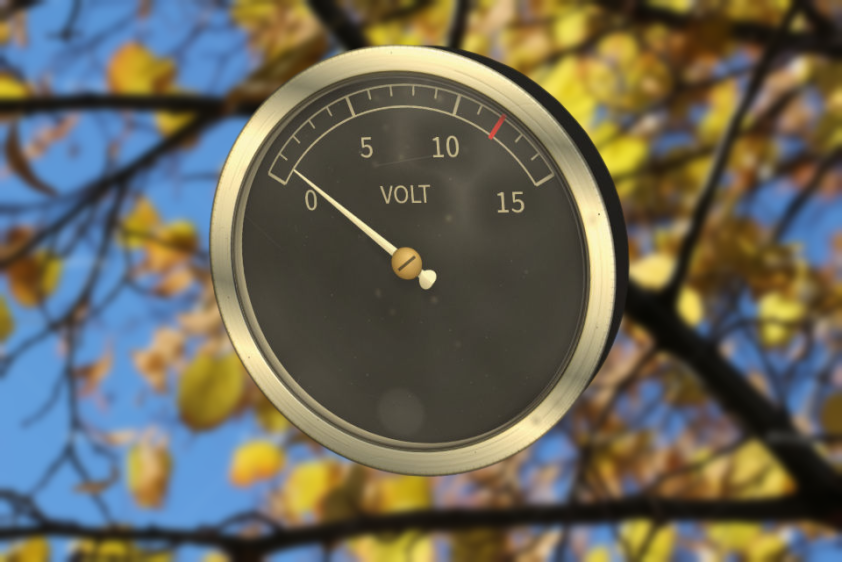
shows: 1 V
